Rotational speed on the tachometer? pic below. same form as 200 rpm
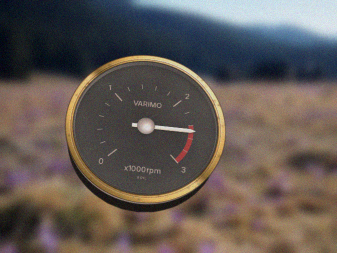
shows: 2500 rpm
